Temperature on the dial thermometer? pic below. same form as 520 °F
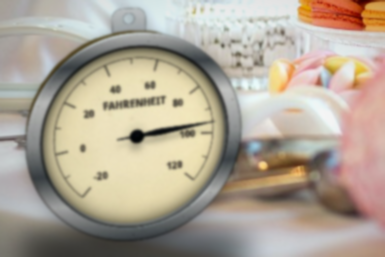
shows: 95 °F
